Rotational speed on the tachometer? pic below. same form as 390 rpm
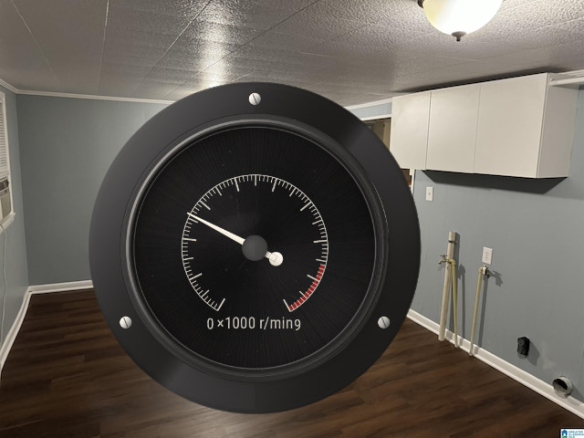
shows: 2600 rpm
